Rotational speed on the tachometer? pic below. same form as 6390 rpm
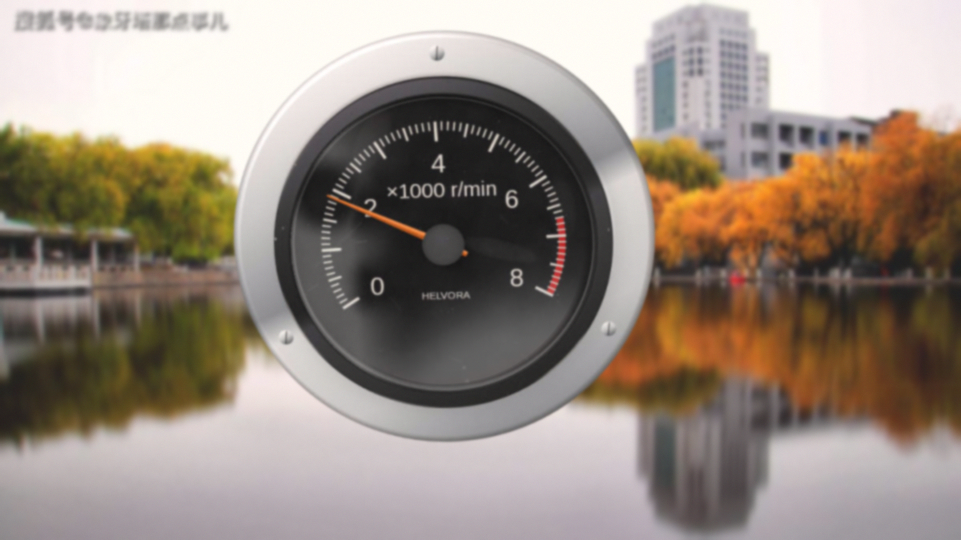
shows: 1900 rpm
